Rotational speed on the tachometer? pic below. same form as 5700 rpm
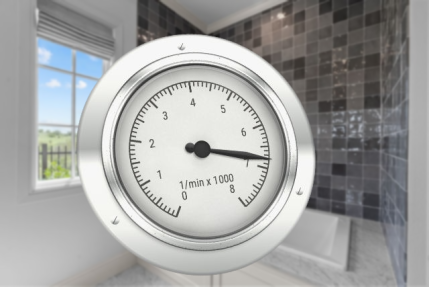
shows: 6800 rpm
